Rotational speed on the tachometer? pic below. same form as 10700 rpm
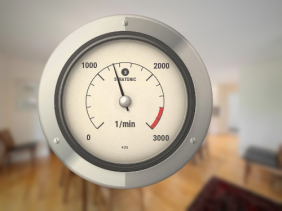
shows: 1300 rpm
